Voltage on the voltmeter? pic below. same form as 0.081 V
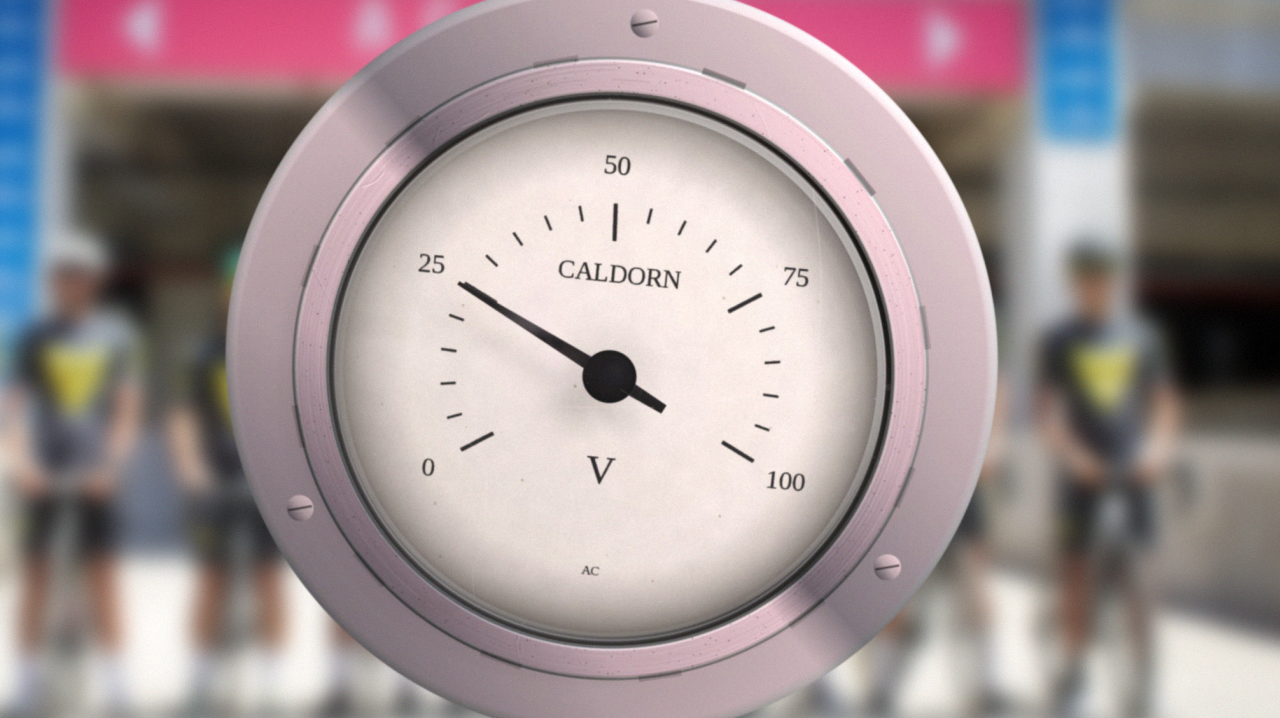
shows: 25 V
